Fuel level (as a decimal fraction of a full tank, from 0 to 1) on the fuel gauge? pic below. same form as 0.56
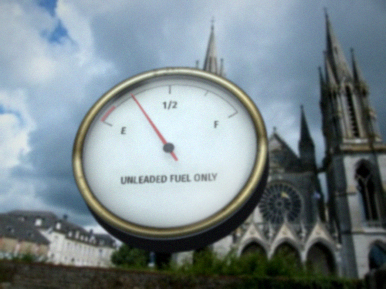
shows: 0.25
